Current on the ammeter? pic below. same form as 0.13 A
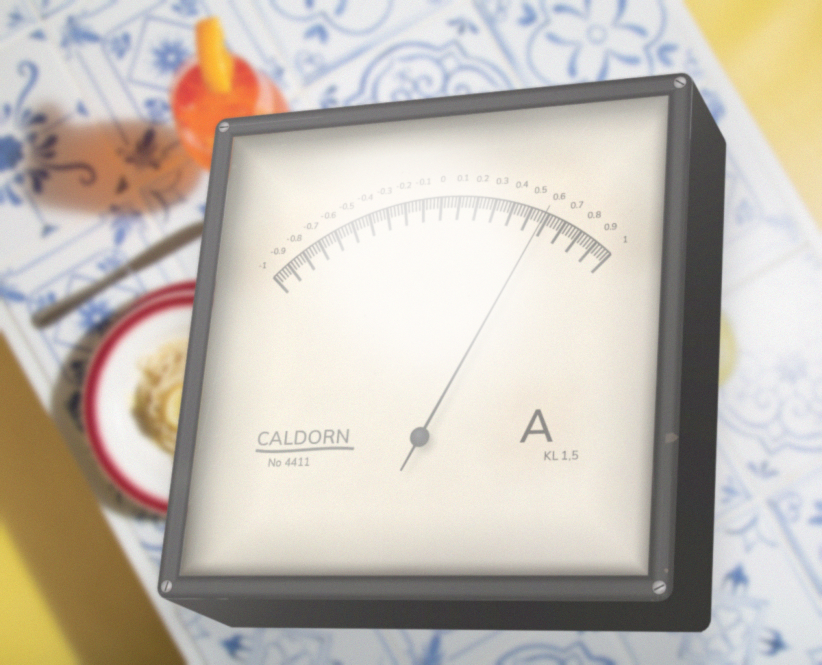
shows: 0.6 A
